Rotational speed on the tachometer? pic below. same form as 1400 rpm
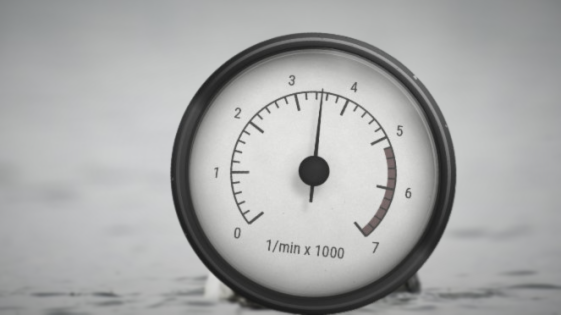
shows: 3500 rpm
